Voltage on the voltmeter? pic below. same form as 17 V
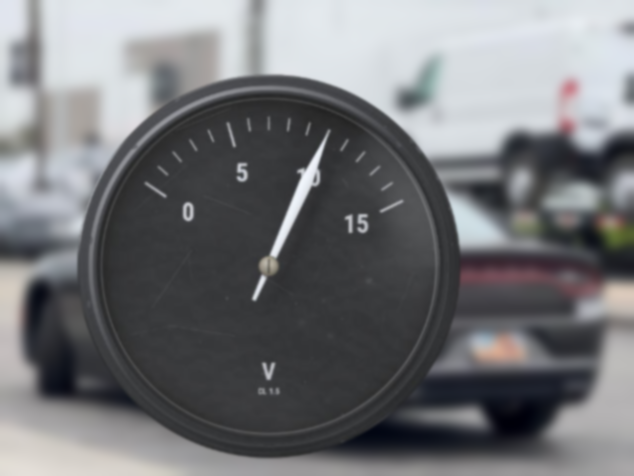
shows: 10 V
